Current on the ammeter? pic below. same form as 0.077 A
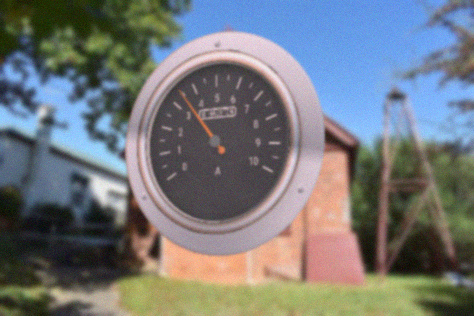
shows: 3.5 A
